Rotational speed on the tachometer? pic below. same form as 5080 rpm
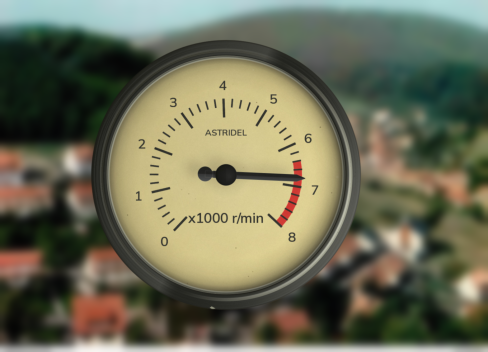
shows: 6800 rpm
